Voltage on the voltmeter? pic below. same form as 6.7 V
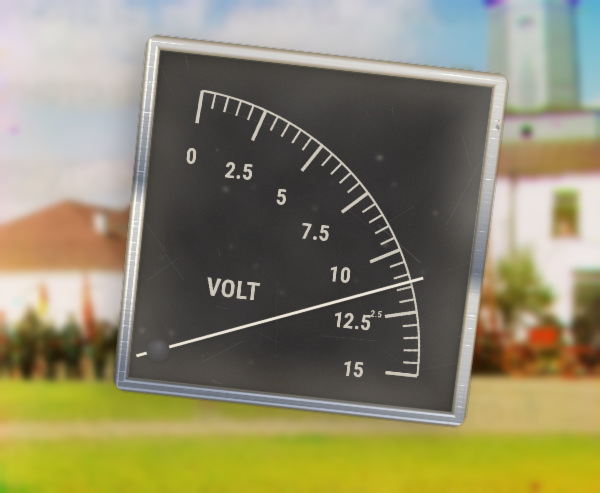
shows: 11.25 V
